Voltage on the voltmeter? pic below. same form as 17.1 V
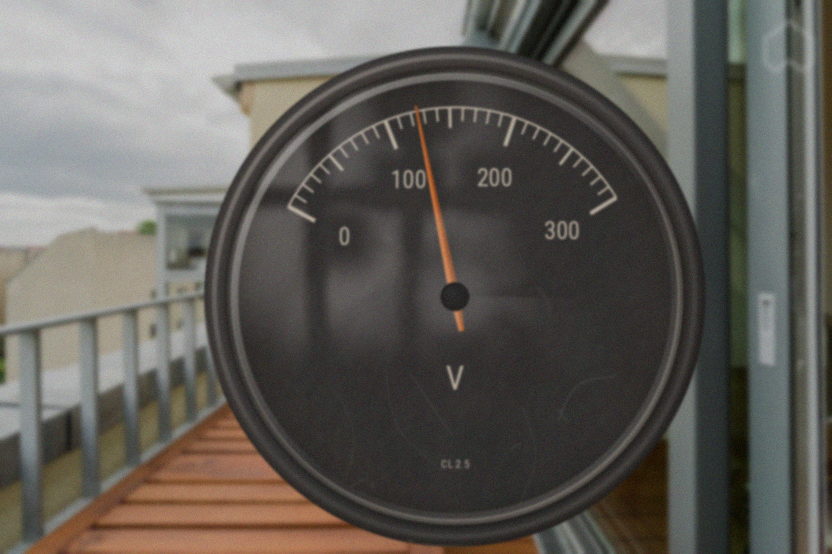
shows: 125 V
